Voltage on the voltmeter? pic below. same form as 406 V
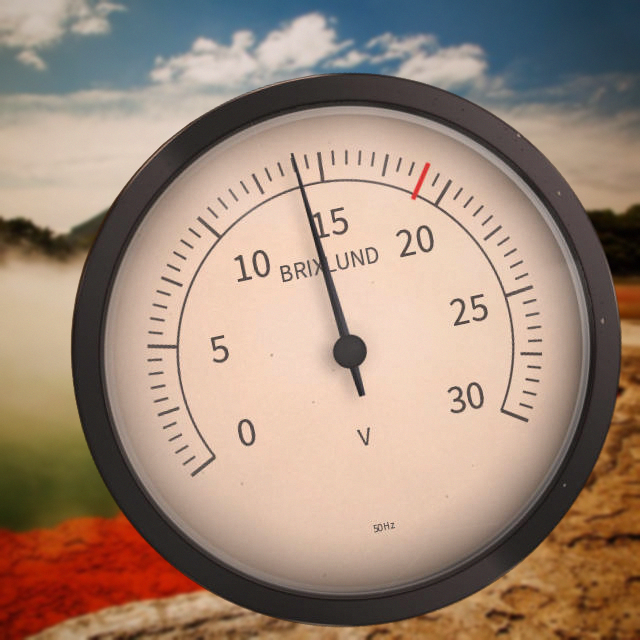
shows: 14 V
